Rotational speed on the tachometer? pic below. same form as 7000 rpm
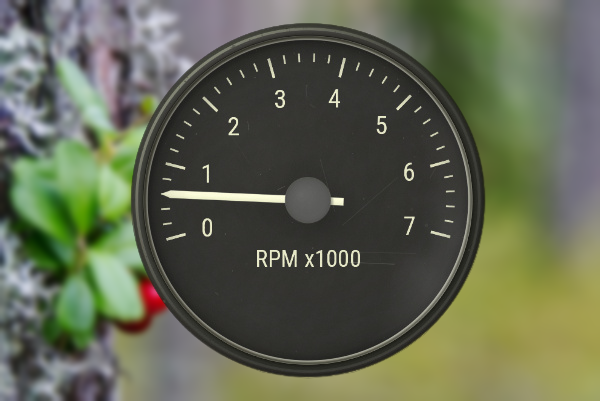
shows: 600 rpm
